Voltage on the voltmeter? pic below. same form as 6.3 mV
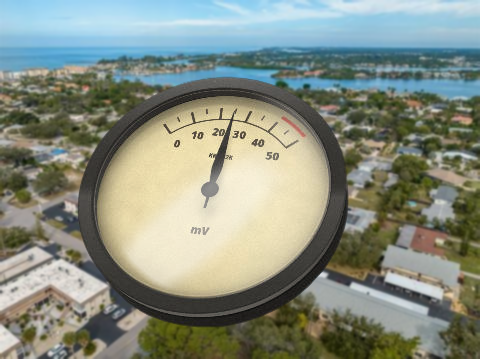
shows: 25 mV
